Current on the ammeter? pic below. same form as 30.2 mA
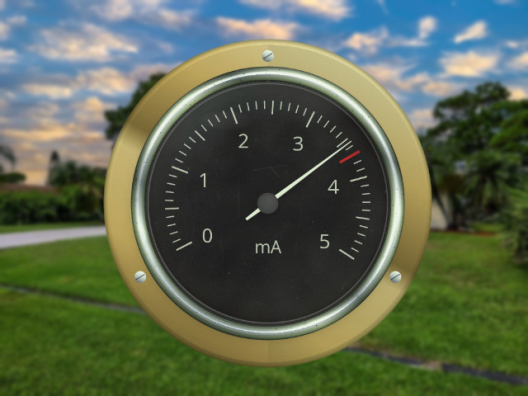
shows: 3.55 mA
